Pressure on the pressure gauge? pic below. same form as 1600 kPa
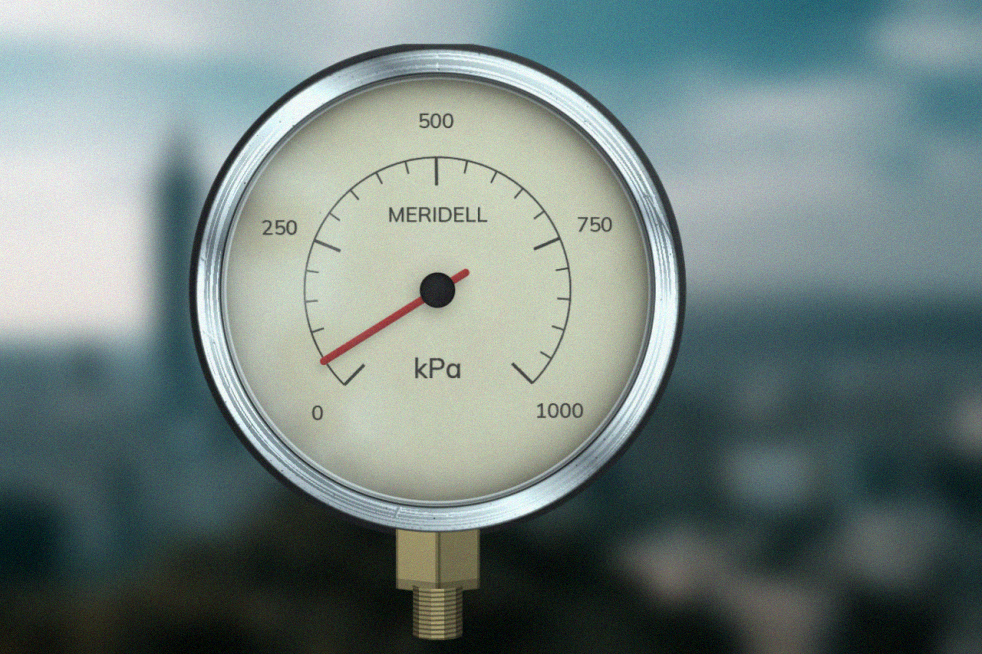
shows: 50 kPa
